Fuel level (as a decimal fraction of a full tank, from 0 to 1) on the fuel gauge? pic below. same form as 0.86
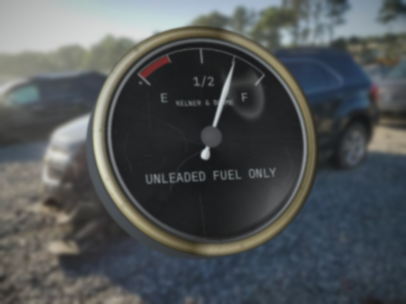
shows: 0.75
